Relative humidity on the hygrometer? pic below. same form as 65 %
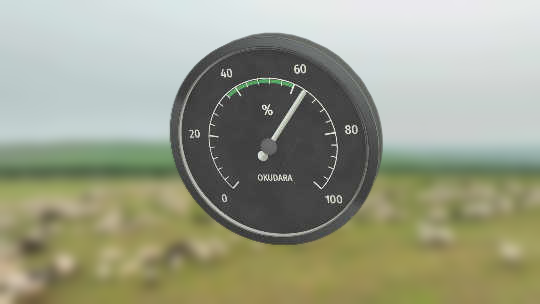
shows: 64 %
